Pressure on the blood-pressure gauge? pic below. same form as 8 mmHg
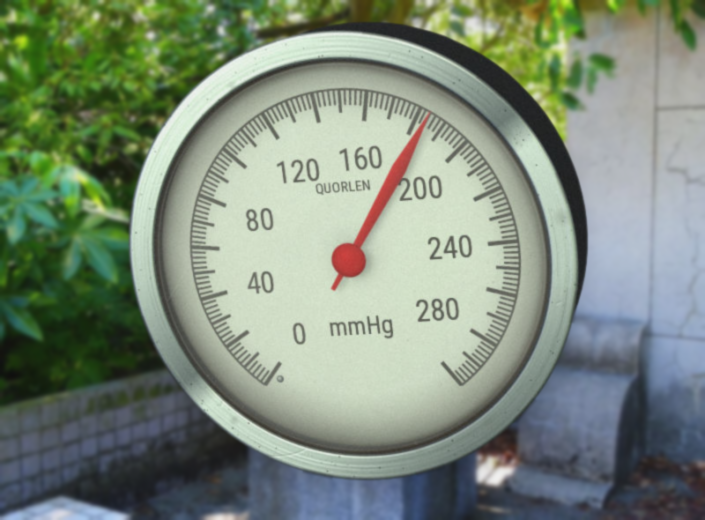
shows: 184 mmHg
